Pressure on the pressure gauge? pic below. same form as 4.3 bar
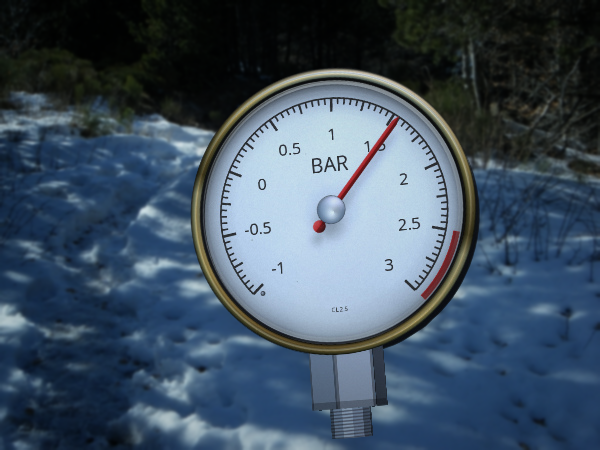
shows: 1.55 bar
